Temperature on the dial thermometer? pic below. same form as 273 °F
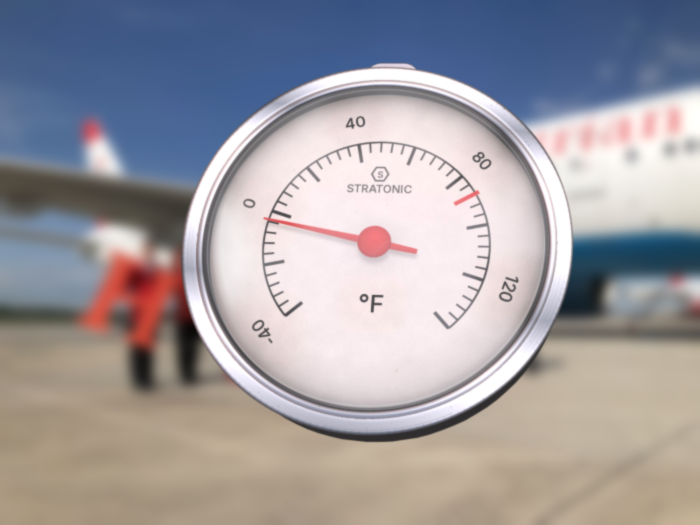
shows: -4 °F
